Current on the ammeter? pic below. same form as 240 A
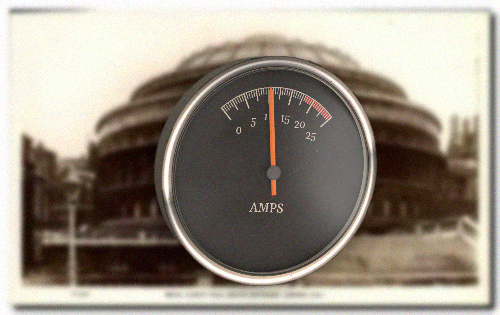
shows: 10 A
